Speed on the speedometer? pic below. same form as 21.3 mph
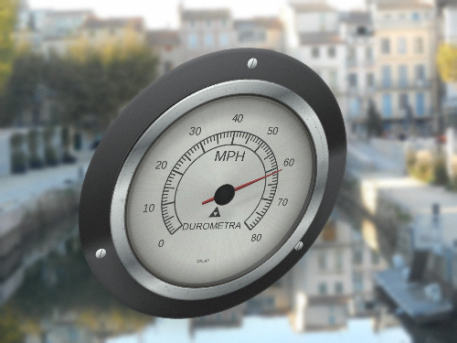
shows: 60 mph
